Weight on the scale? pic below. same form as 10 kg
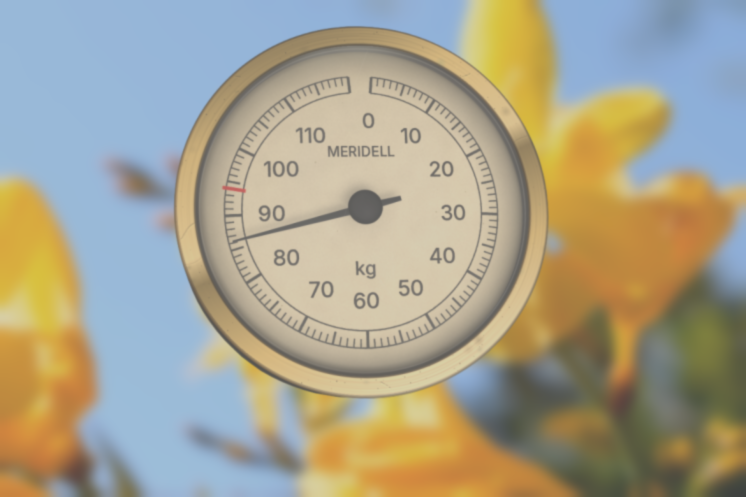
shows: 86 kg
